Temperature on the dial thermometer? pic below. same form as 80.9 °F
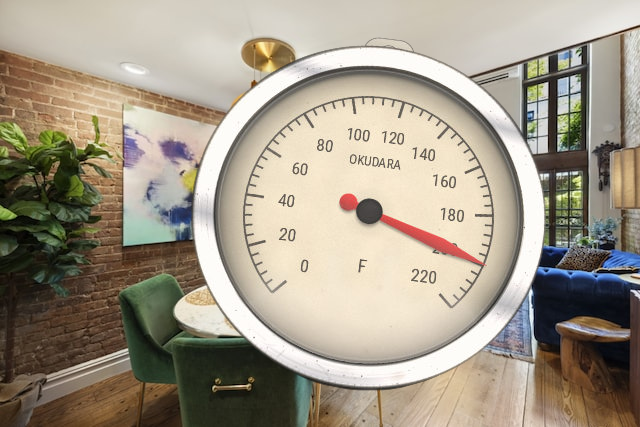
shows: 200 °F
